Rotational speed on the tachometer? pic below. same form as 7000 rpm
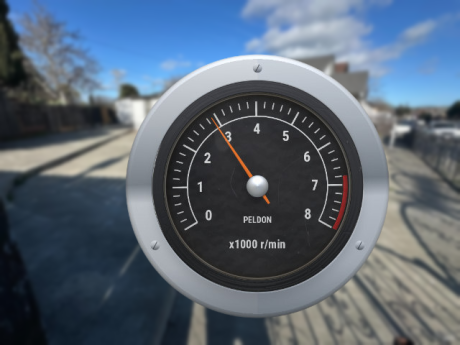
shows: 2900 rpm
